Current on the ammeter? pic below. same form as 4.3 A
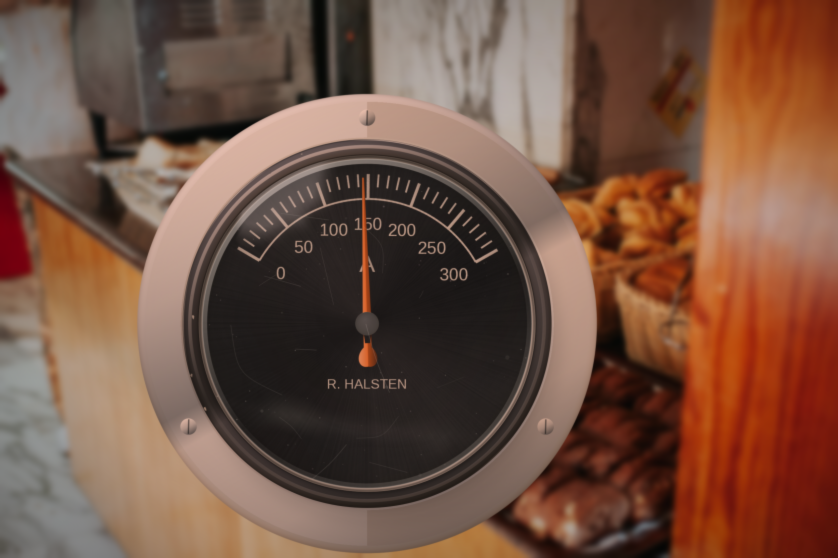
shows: 145 A
